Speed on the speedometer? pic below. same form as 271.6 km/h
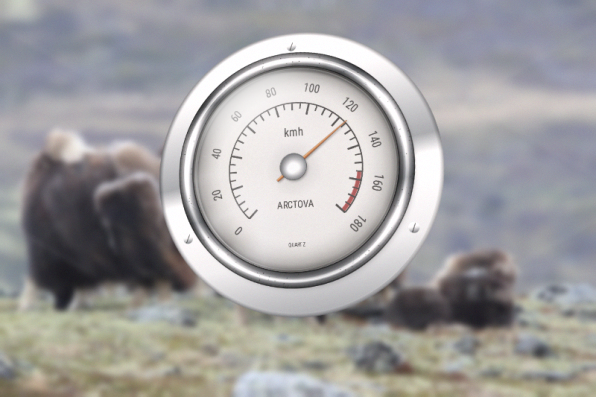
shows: 125 km/h
